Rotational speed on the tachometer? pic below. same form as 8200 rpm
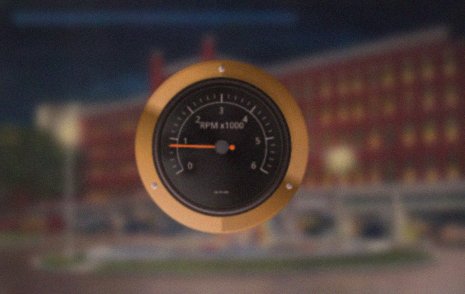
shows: 800 rpm
